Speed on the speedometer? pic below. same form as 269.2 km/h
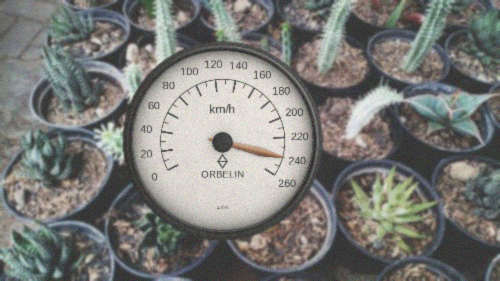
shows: 240 km/h
